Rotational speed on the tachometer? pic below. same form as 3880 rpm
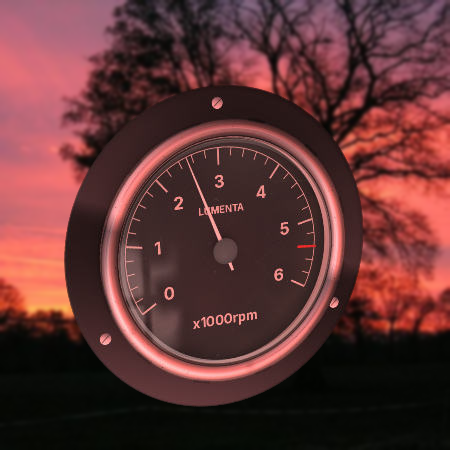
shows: 2500 rpm
